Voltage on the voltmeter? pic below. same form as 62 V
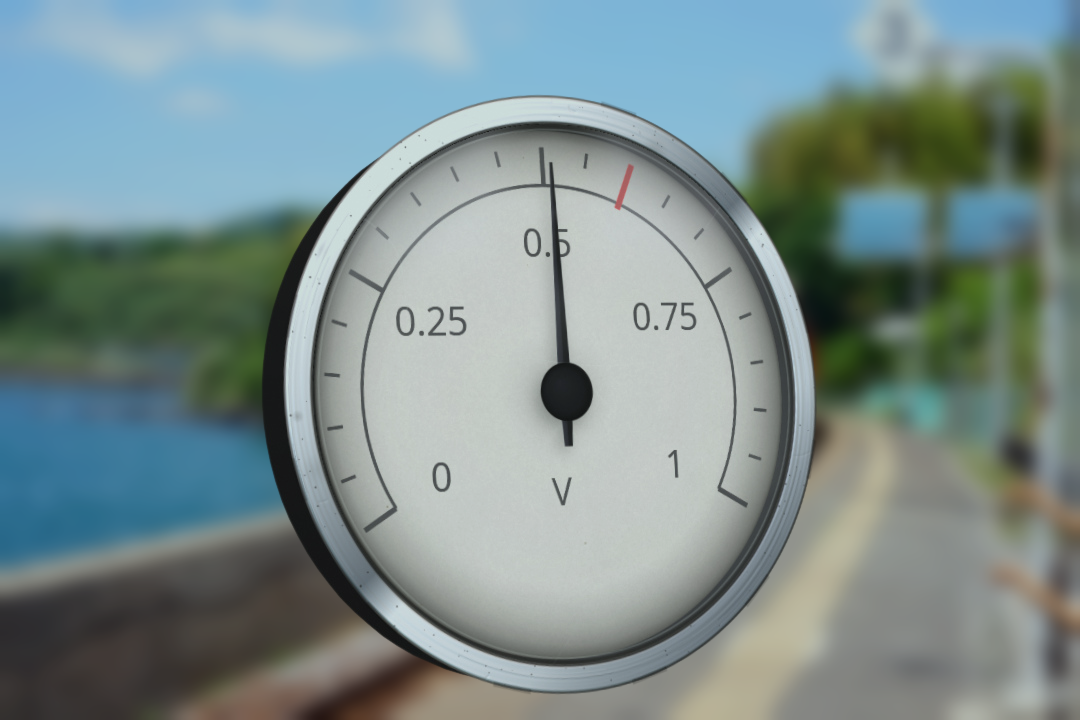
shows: 0.5 V
